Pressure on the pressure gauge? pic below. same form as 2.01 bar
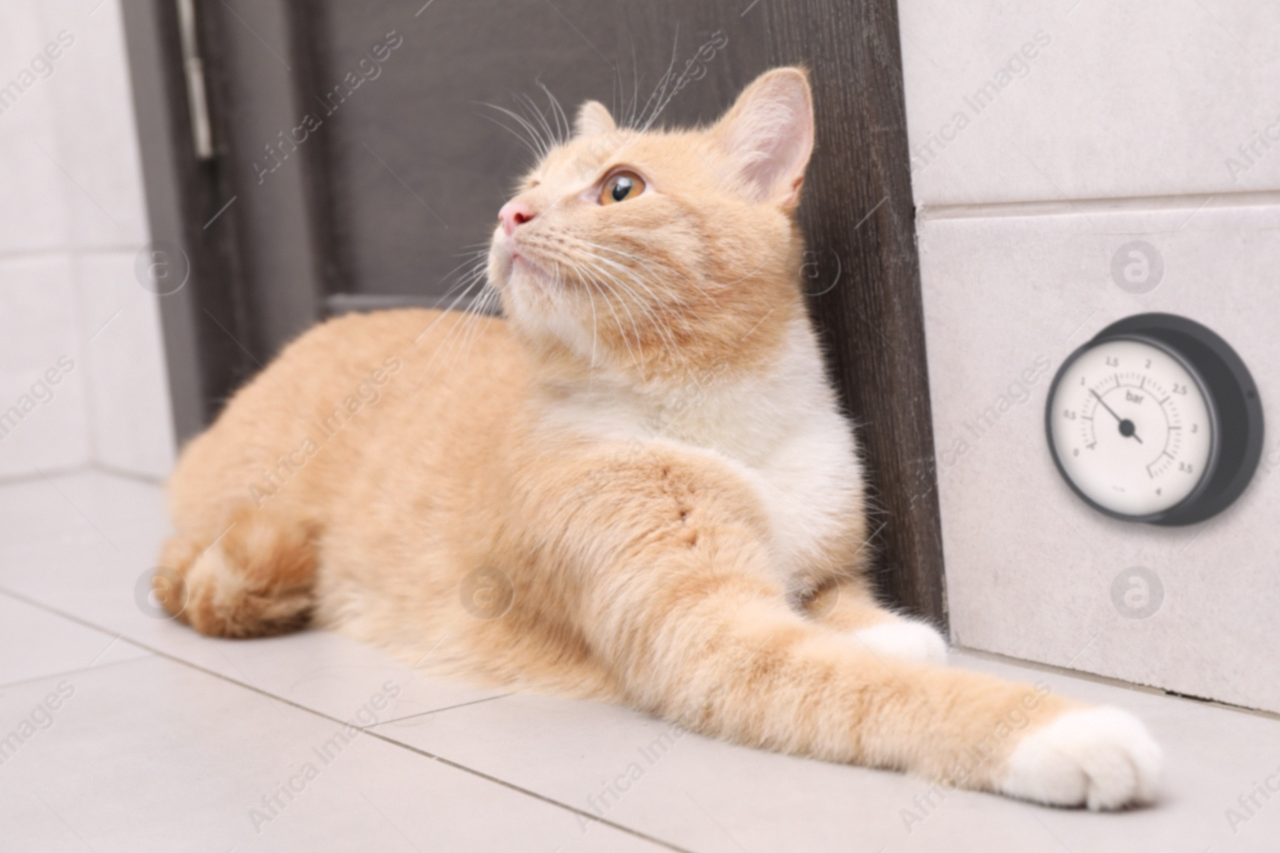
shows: 1 bar
